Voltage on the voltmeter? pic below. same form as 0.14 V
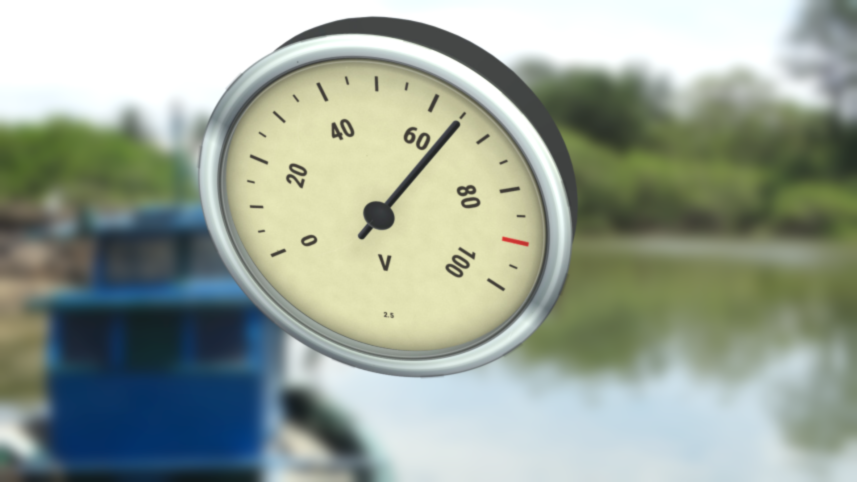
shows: 65 V
